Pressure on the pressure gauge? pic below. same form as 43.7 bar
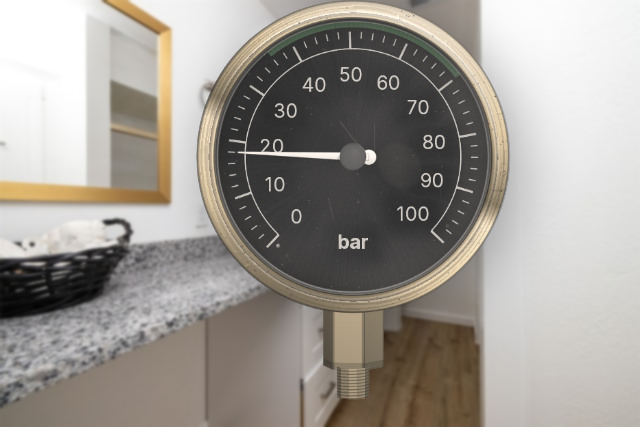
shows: 18 bar
